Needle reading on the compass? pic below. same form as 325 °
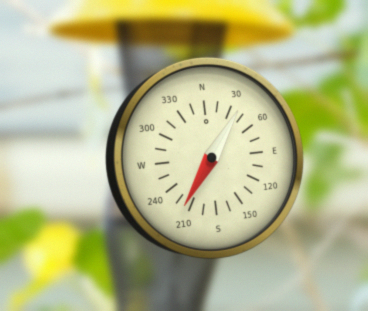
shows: 217.5 °
